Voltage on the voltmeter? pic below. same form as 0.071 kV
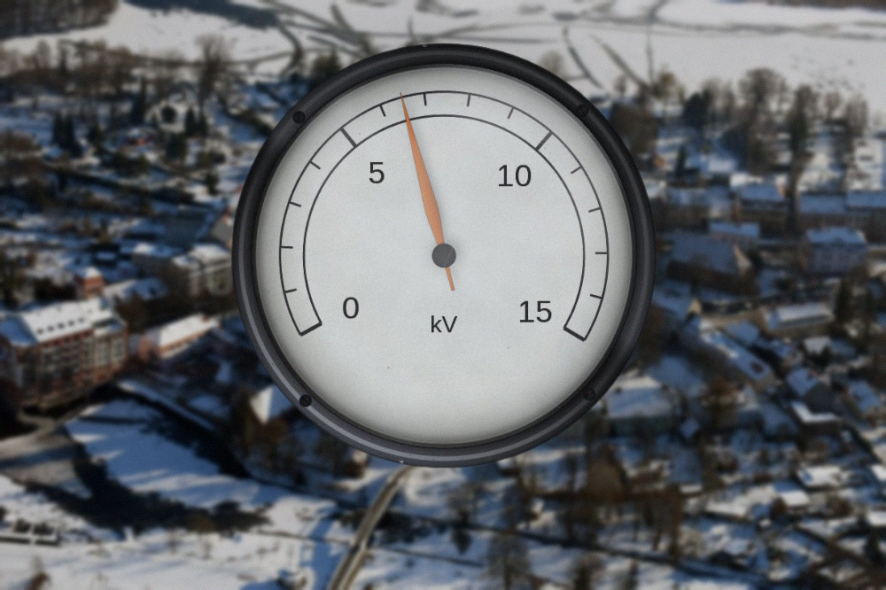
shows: 6.5 kV
